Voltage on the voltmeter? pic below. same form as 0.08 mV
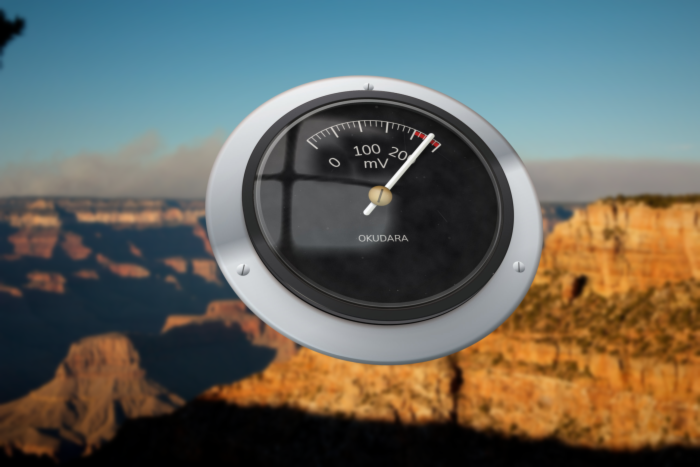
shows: 230 mV
